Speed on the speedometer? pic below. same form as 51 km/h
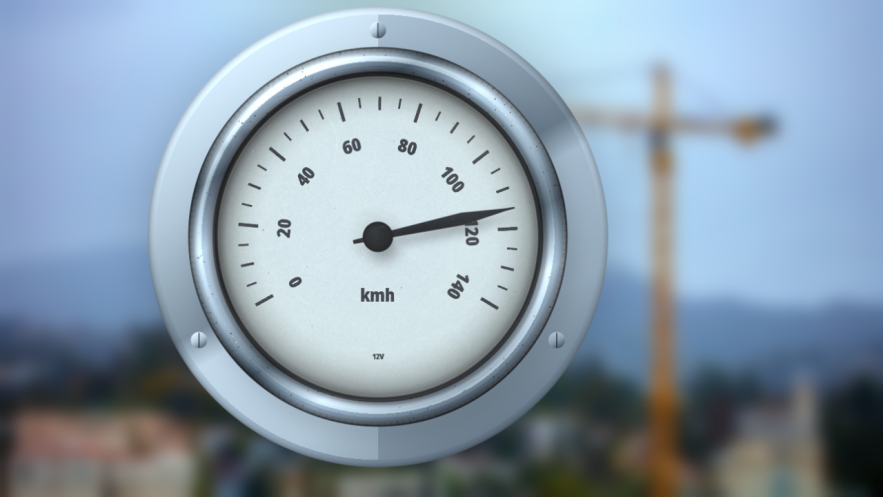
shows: 115 km/h
